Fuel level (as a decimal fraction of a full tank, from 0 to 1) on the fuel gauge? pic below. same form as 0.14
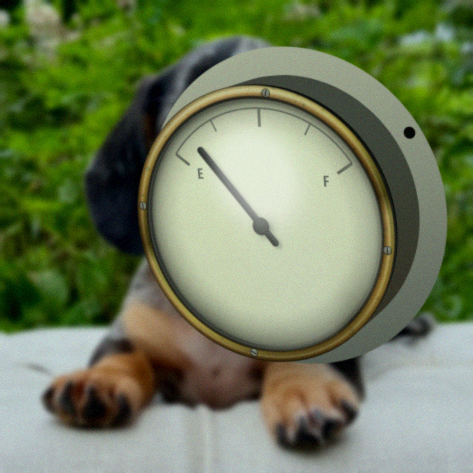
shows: 0.125
